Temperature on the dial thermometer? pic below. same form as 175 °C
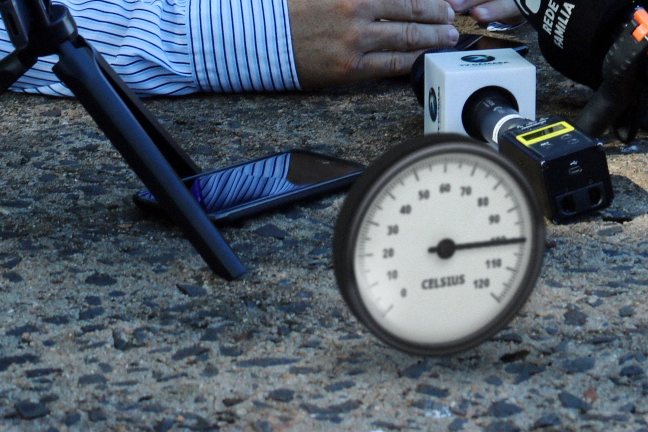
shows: 100 °C
